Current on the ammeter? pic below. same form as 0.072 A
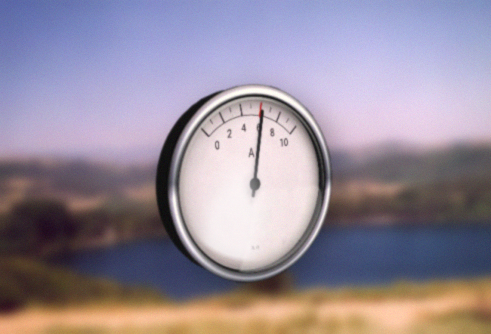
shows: 6 A
